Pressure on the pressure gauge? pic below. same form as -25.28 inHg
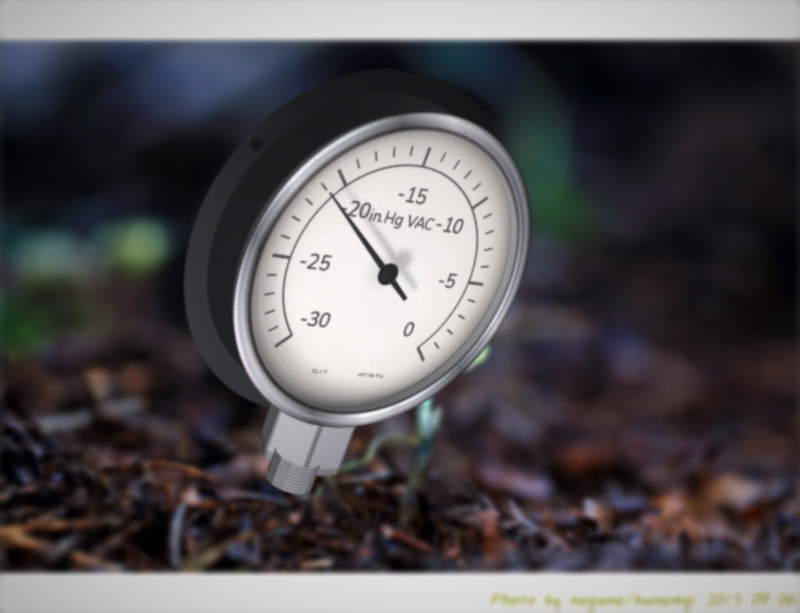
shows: -21 inHg
